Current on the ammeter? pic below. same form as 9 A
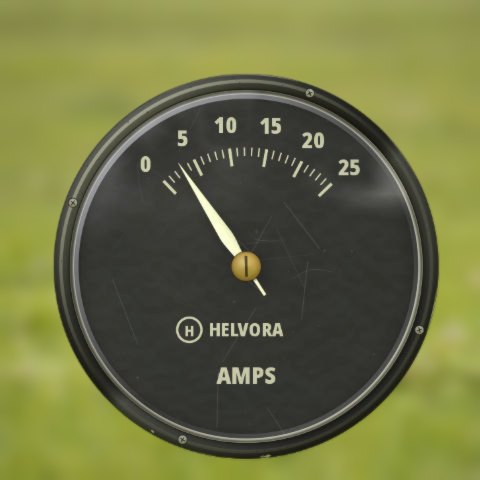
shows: 3 A
